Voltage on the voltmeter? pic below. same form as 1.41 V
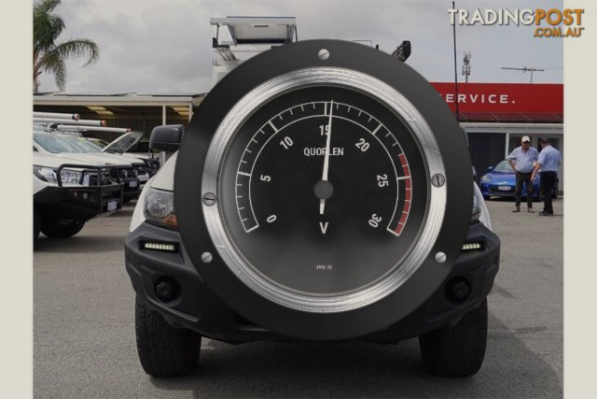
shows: 15.5 V
